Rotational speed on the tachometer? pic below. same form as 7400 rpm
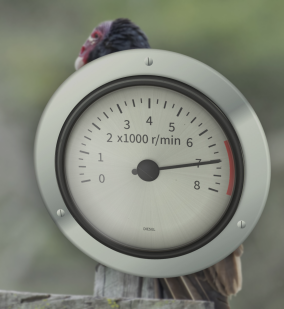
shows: 7000 rpm
